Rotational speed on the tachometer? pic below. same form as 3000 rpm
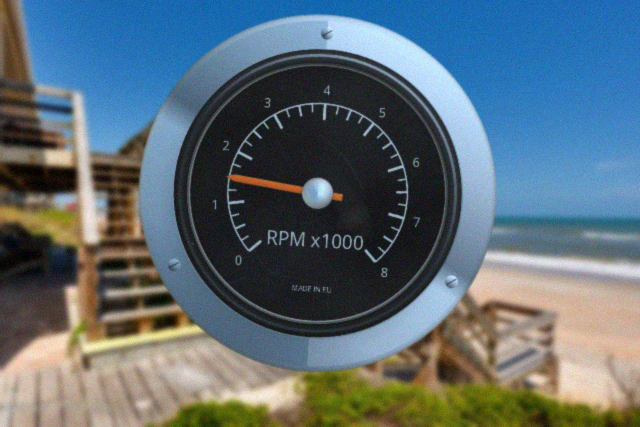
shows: 1500 rpm
